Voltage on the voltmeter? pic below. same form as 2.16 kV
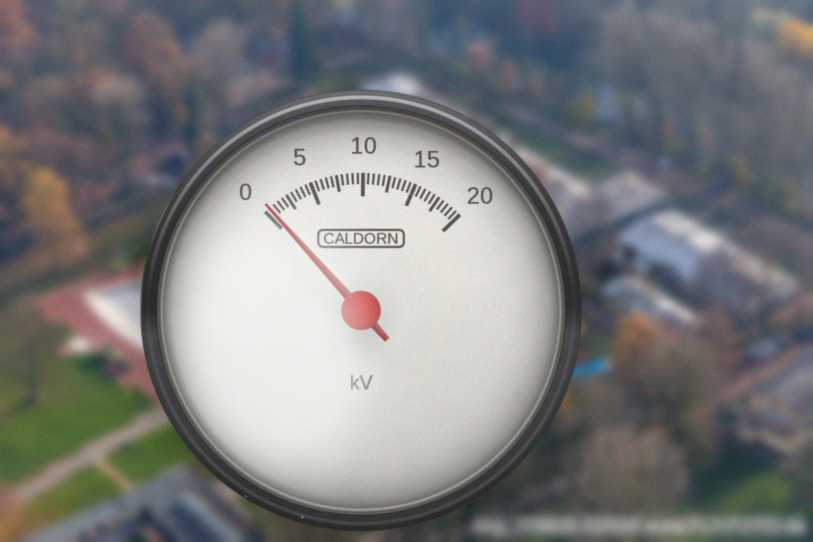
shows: 0.5 kV
